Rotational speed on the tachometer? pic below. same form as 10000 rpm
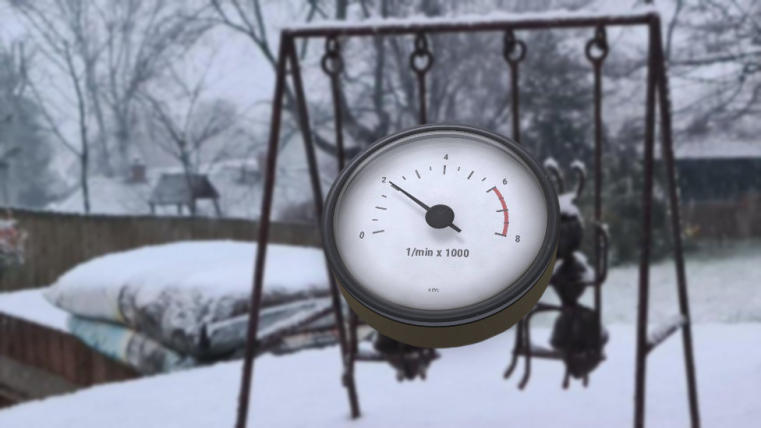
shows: 2000 rpm
